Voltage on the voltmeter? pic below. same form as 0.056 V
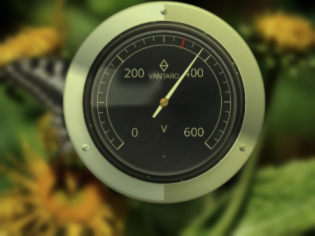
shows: 380 V
